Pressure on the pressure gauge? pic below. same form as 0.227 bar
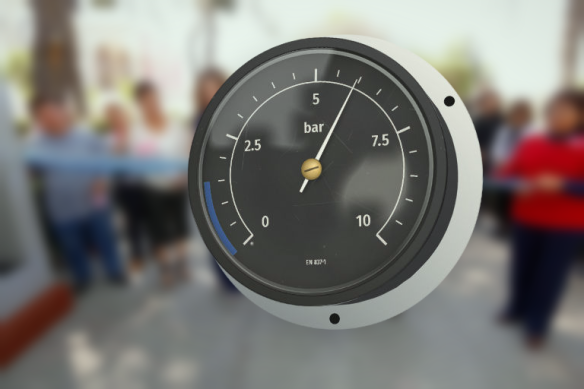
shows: 6 bar
